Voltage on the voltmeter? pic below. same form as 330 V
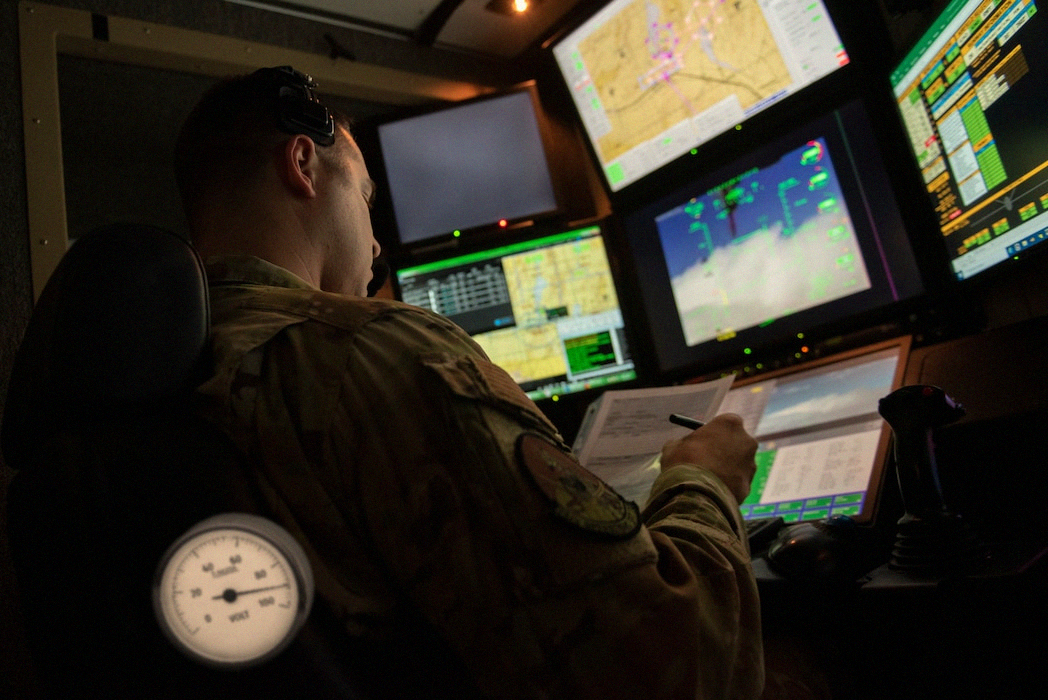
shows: 90 V
